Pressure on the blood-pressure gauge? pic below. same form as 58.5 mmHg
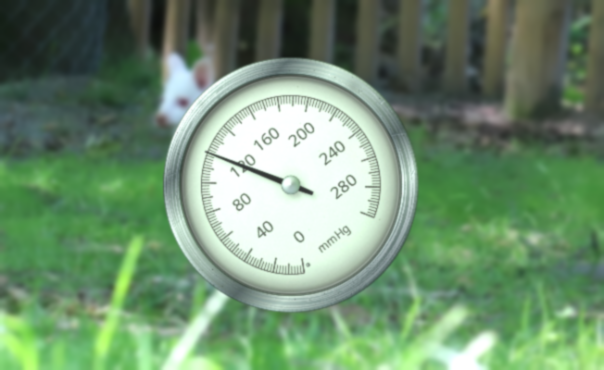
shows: 120 mmHg
